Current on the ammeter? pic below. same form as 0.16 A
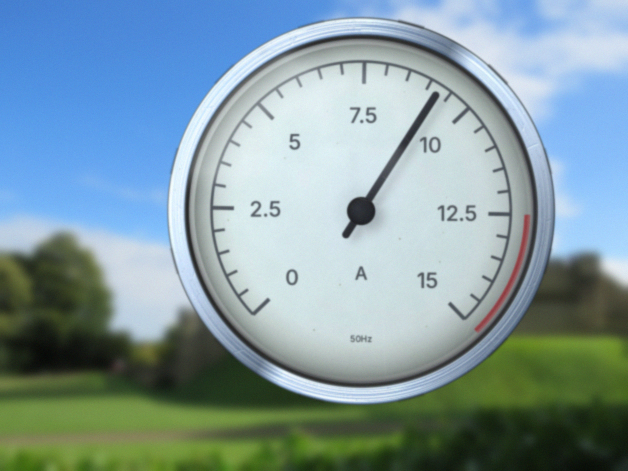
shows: 9.25 A
